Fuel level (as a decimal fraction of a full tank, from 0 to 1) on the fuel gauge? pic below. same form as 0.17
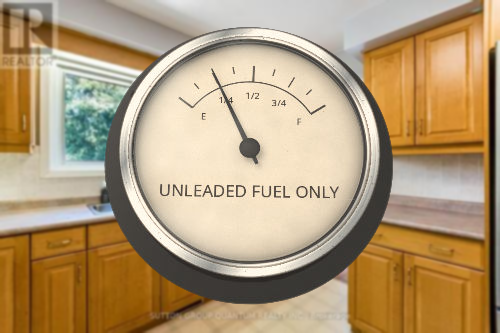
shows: 0.25
